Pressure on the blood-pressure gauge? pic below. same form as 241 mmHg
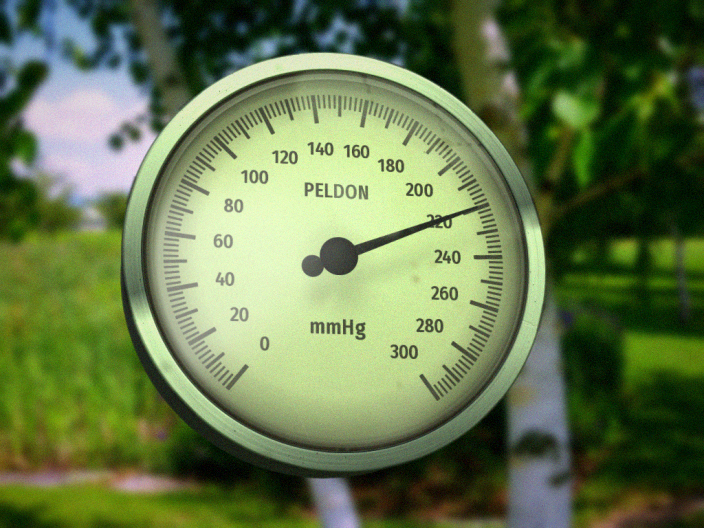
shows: 220 mmHg
